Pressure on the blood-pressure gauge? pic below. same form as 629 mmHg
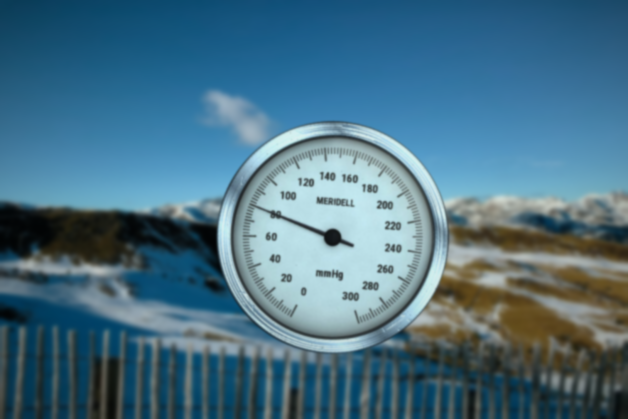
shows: 80 mmHg
